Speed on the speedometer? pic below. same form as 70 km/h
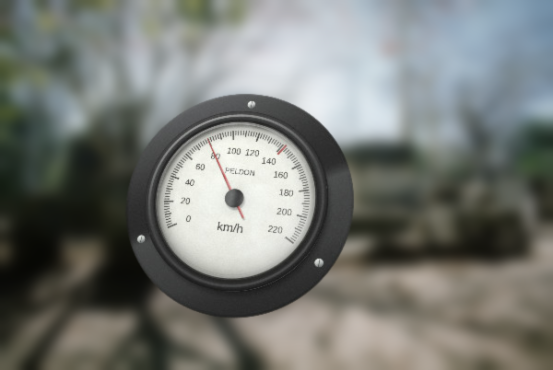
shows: 80 km/h
